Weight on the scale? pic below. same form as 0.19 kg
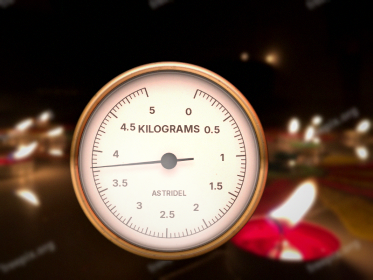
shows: 3.8 kg
